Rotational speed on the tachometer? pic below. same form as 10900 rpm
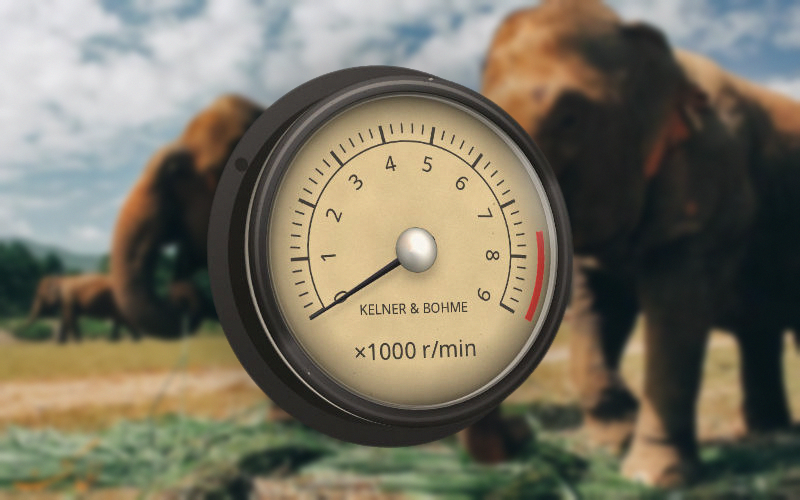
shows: 0 rpm
